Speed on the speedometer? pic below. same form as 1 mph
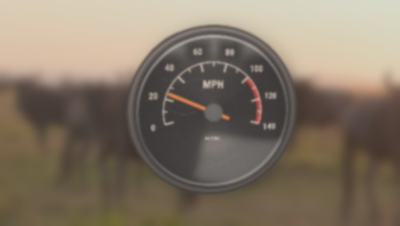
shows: 25 mph
